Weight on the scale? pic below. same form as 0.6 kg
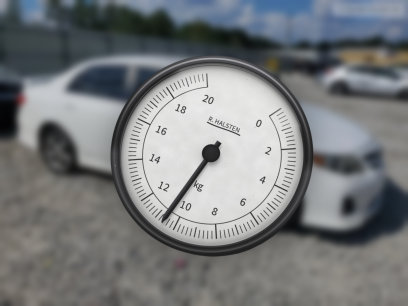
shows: 10.6 kg
